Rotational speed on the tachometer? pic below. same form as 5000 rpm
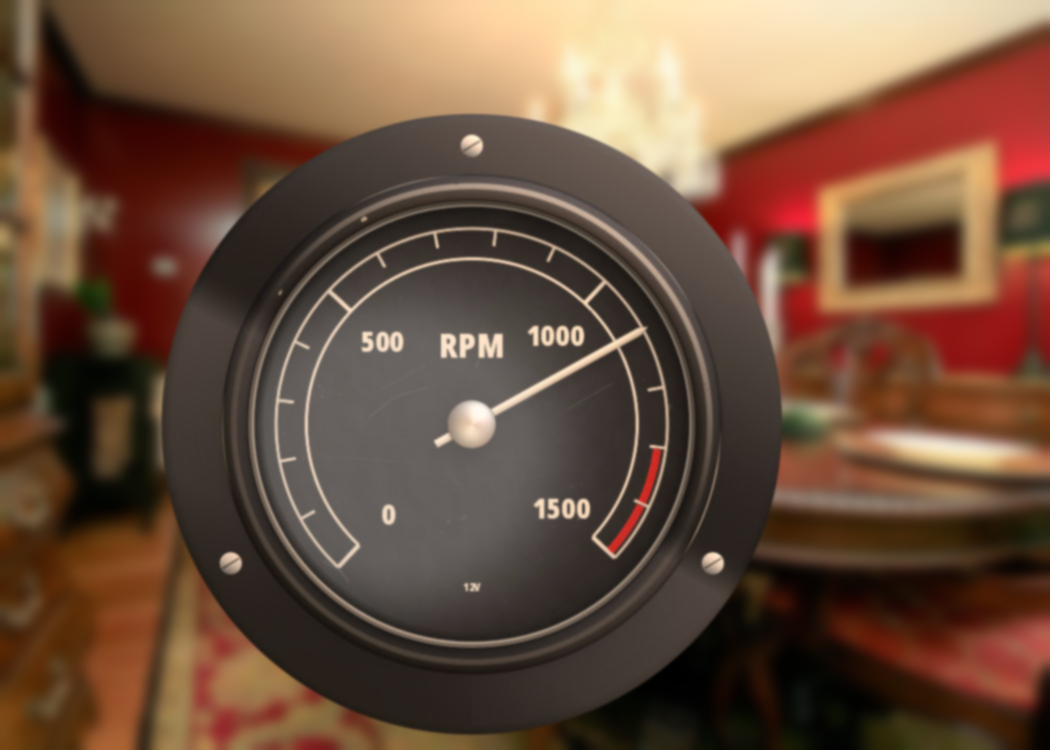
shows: 1100 rpm
